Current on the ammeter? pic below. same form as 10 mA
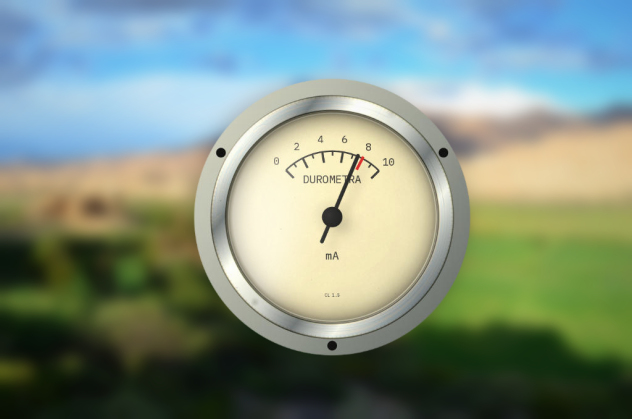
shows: 7.5 mA
